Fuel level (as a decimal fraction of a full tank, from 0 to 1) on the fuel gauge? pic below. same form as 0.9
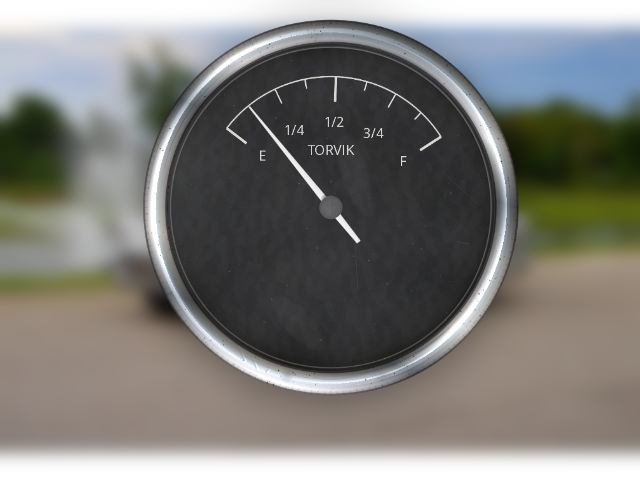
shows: 0.125
